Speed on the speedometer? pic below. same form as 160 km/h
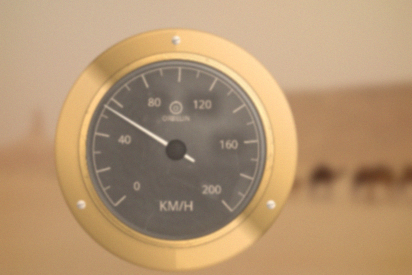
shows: 55 km/h
